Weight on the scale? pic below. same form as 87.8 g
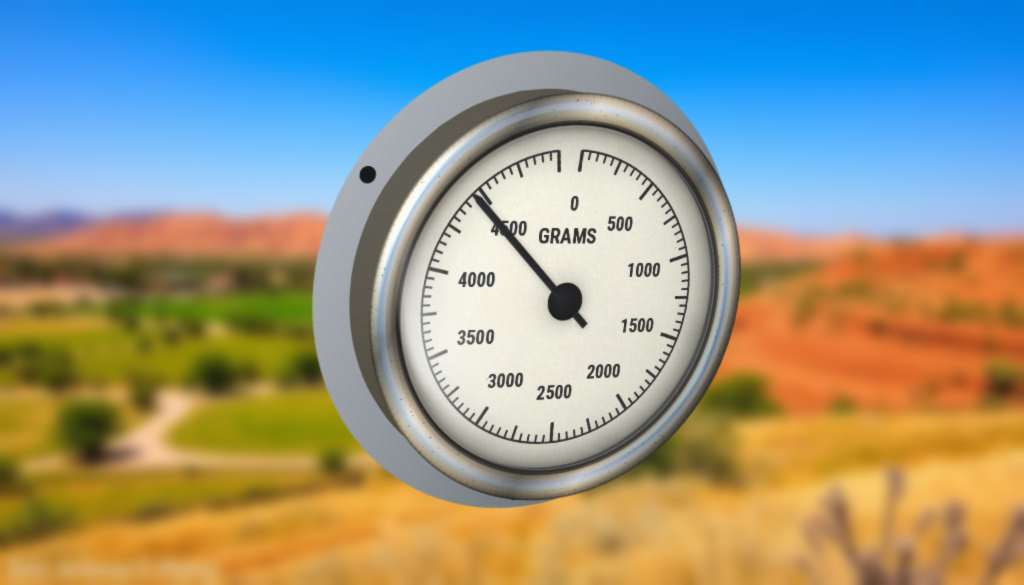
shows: 4450 g
